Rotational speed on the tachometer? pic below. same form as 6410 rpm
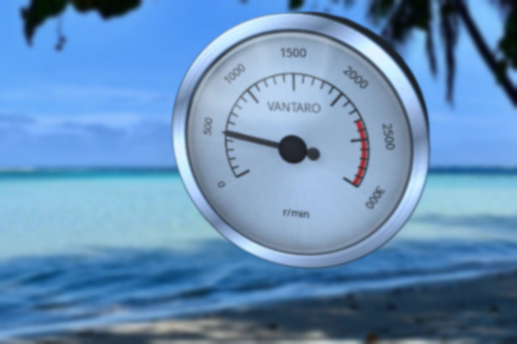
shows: 500 rpm
